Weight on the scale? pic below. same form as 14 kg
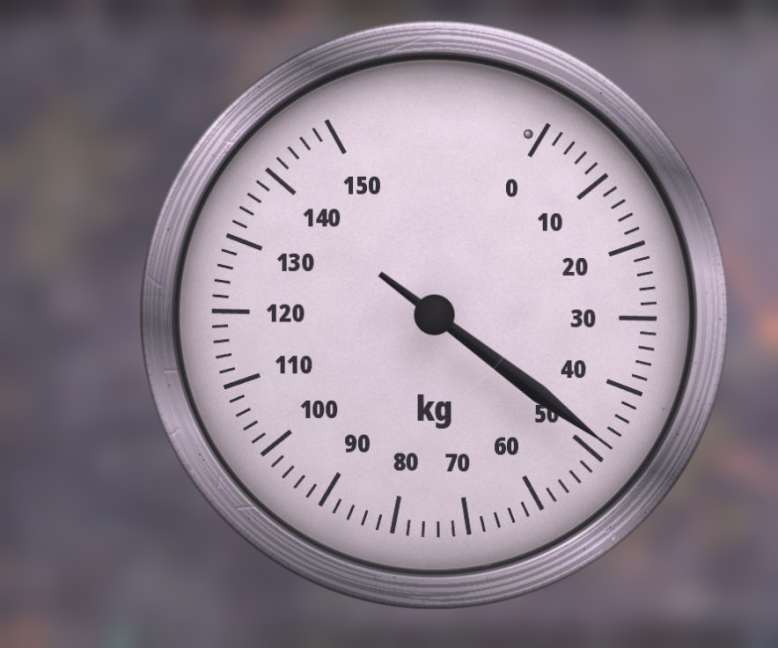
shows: 48 kg
